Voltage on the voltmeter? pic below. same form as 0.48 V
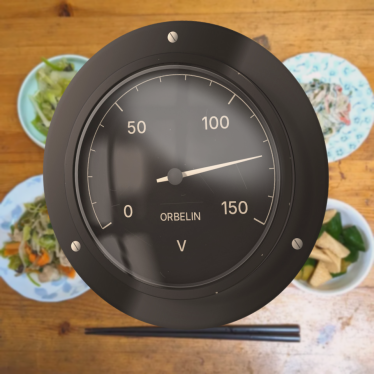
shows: 125 V
